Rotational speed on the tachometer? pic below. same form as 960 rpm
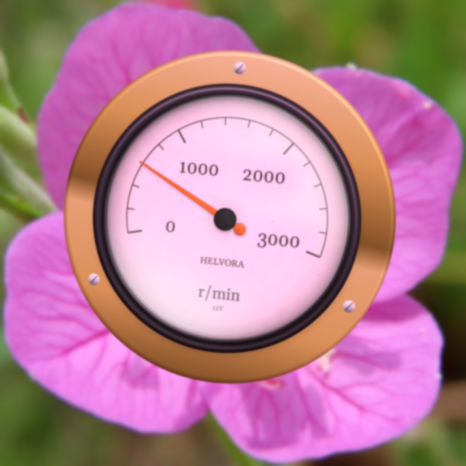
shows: 600 rpm
